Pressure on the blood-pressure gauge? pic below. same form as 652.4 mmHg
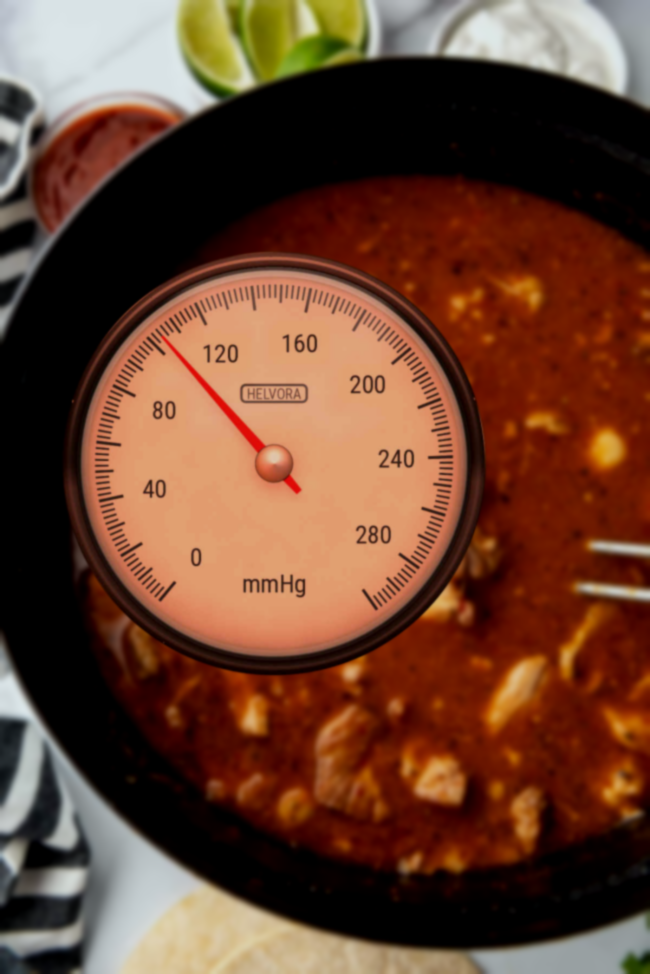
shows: 104 mmHg
